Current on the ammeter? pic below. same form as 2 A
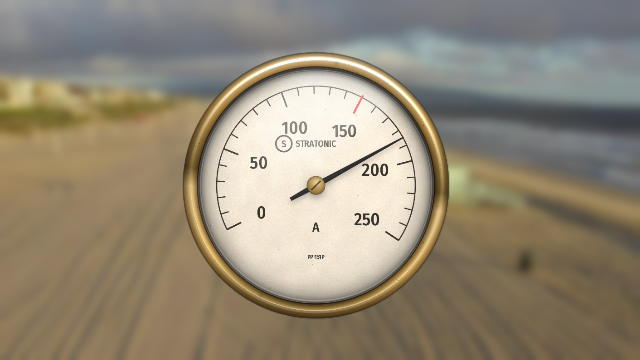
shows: 185 A
